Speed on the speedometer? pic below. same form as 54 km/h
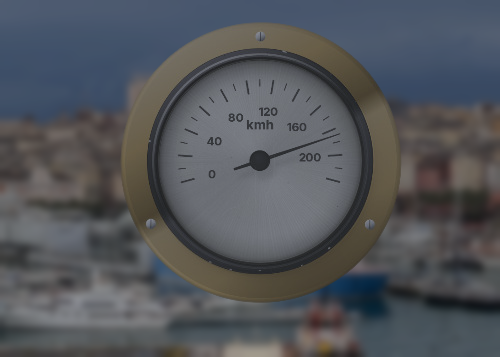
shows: 185 km/h
